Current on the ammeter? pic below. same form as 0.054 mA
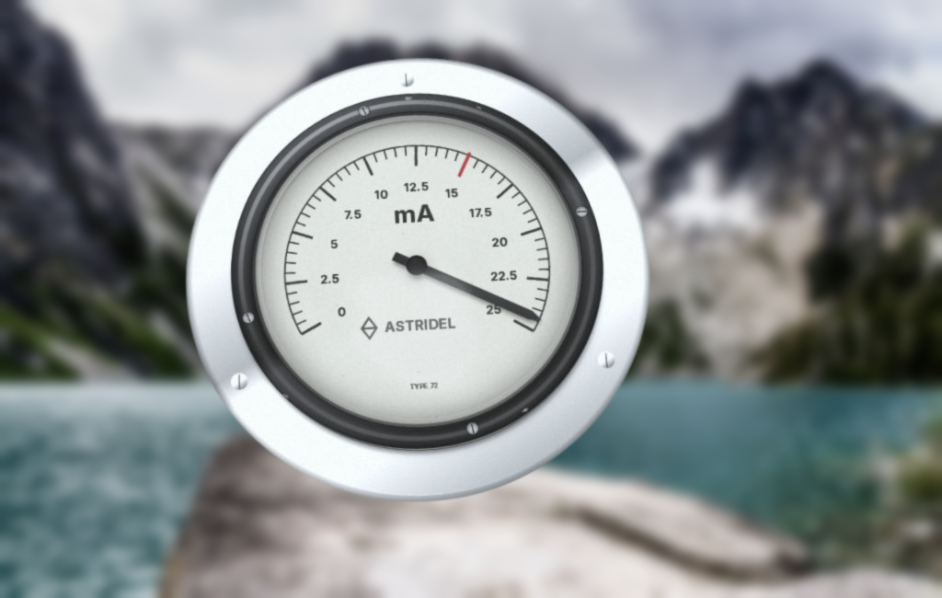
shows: 24.5 mA
